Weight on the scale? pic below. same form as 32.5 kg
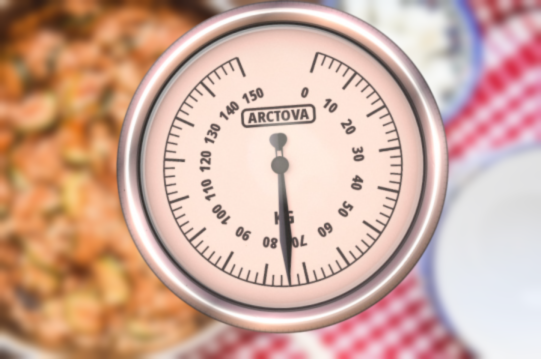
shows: 74 kg
